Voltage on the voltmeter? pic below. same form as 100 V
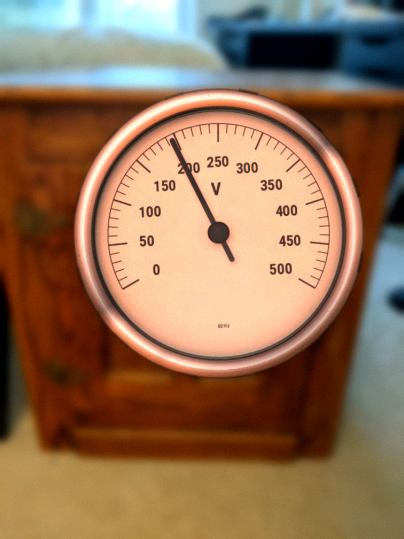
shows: 195 V
